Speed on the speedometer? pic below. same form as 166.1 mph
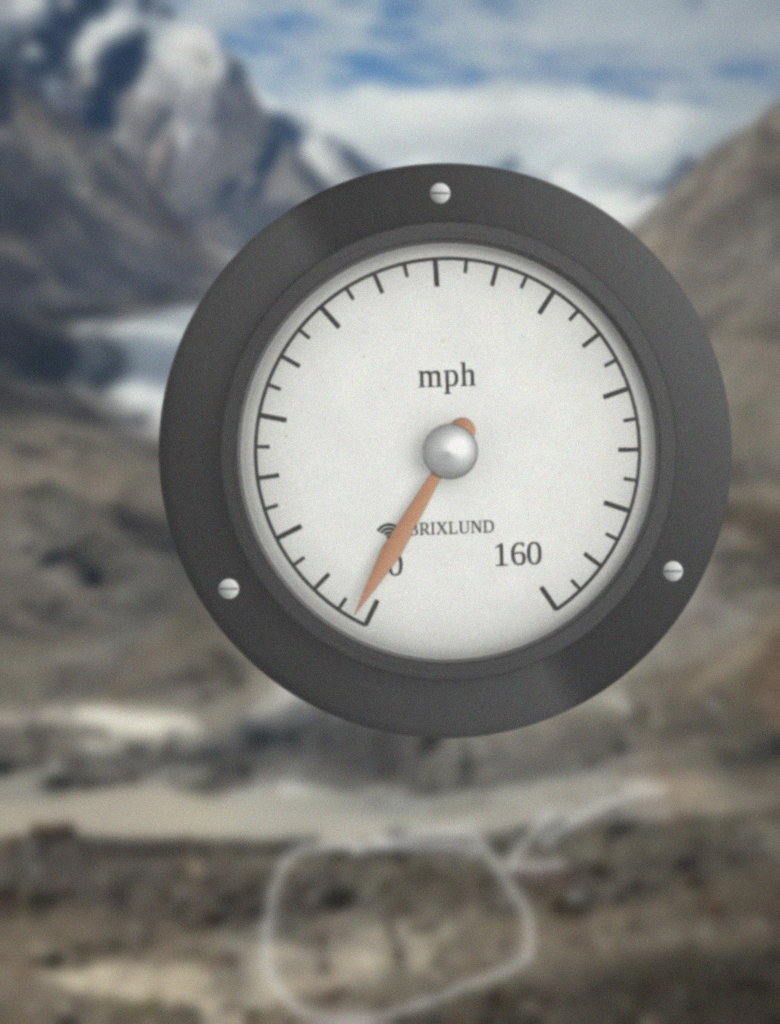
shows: 2.5 mph
